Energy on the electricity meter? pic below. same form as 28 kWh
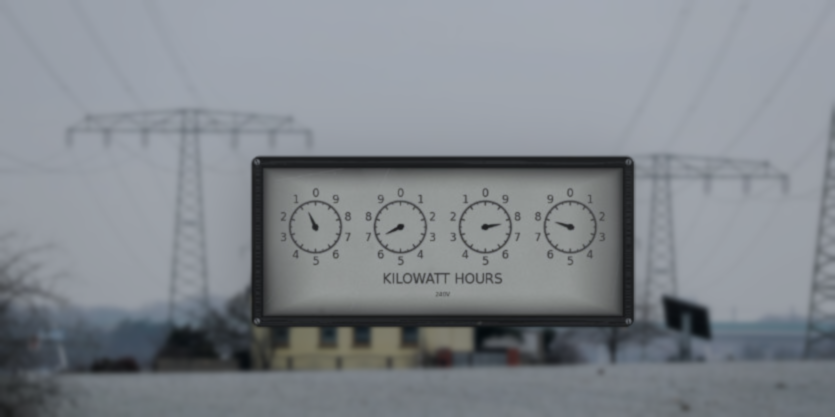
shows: 678 kWh
